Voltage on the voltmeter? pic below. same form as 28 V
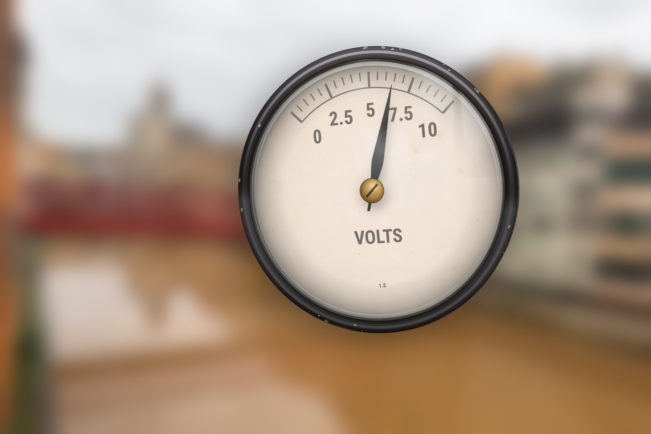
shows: 6.5 V
